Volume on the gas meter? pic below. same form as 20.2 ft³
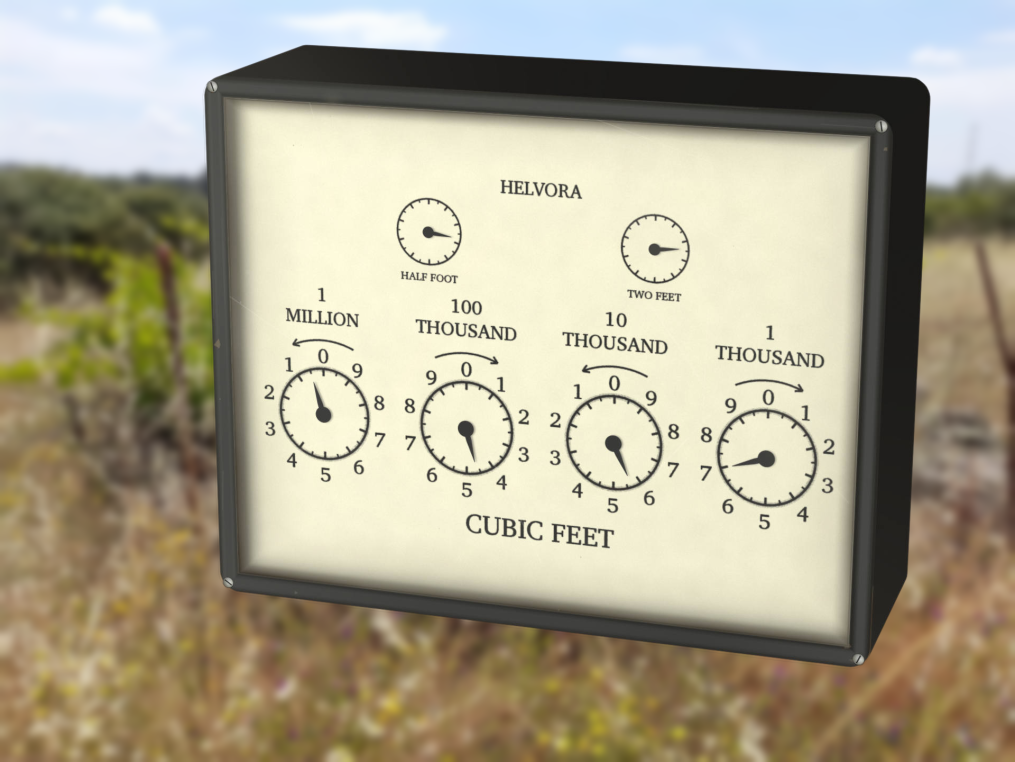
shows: 45700 ft³
